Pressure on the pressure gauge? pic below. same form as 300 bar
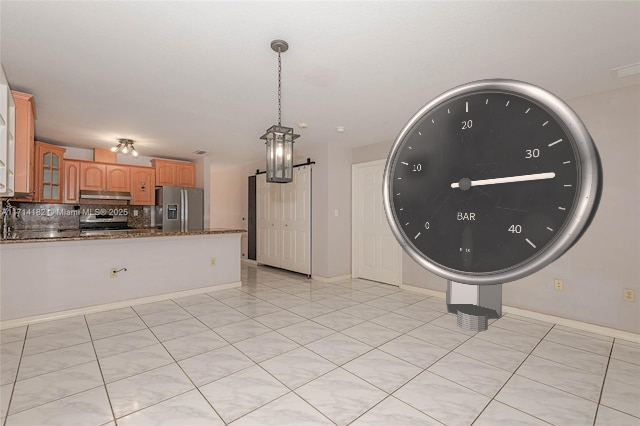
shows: 33 bar
